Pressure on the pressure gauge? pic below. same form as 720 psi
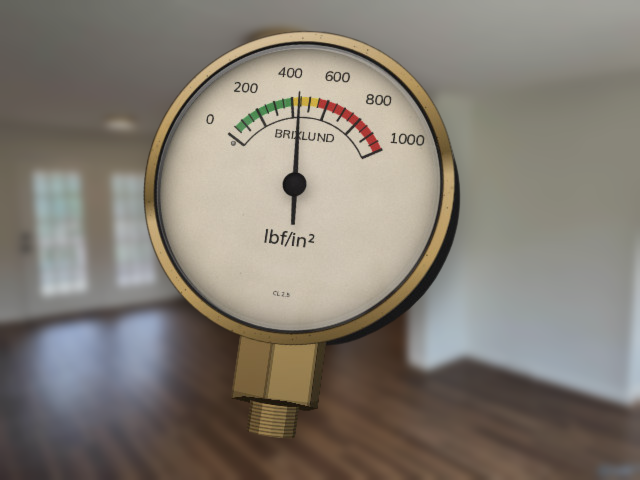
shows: 450 psi
